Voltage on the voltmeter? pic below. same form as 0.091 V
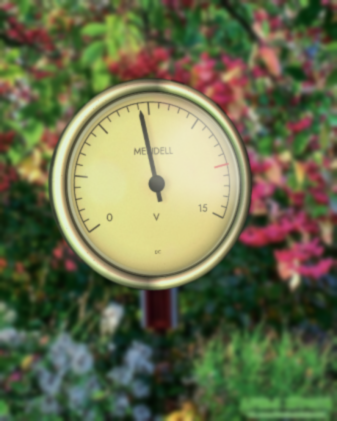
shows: 7 V
